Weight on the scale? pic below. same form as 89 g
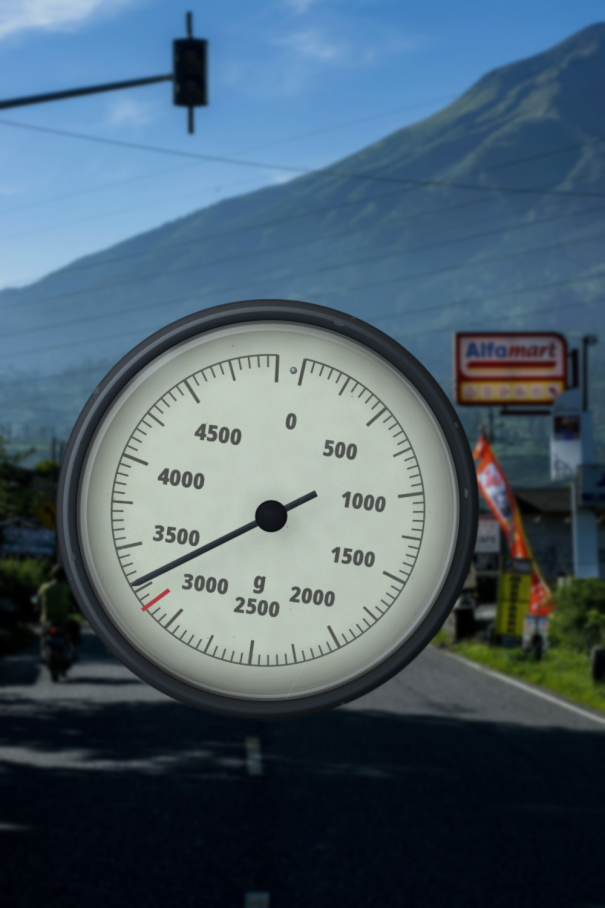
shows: 3300 g
